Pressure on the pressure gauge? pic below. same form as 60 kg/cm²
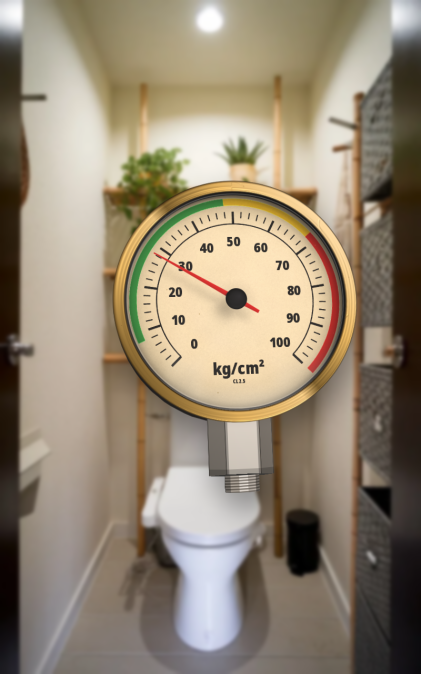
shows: 28 kg/cm²
